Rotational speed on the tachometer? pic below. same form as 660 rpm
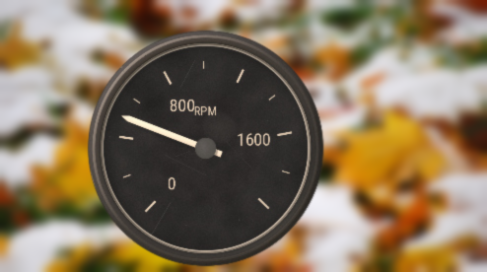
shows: 500 rpm
